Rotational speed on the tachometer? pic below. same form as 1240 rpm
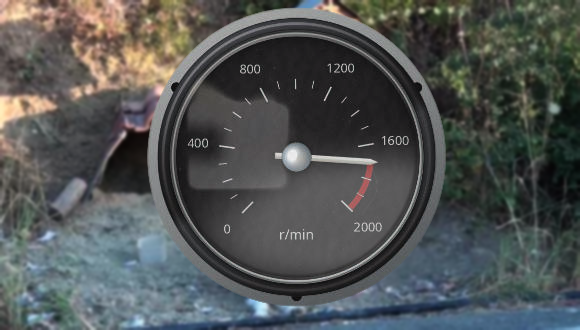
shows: 1700 rpm
